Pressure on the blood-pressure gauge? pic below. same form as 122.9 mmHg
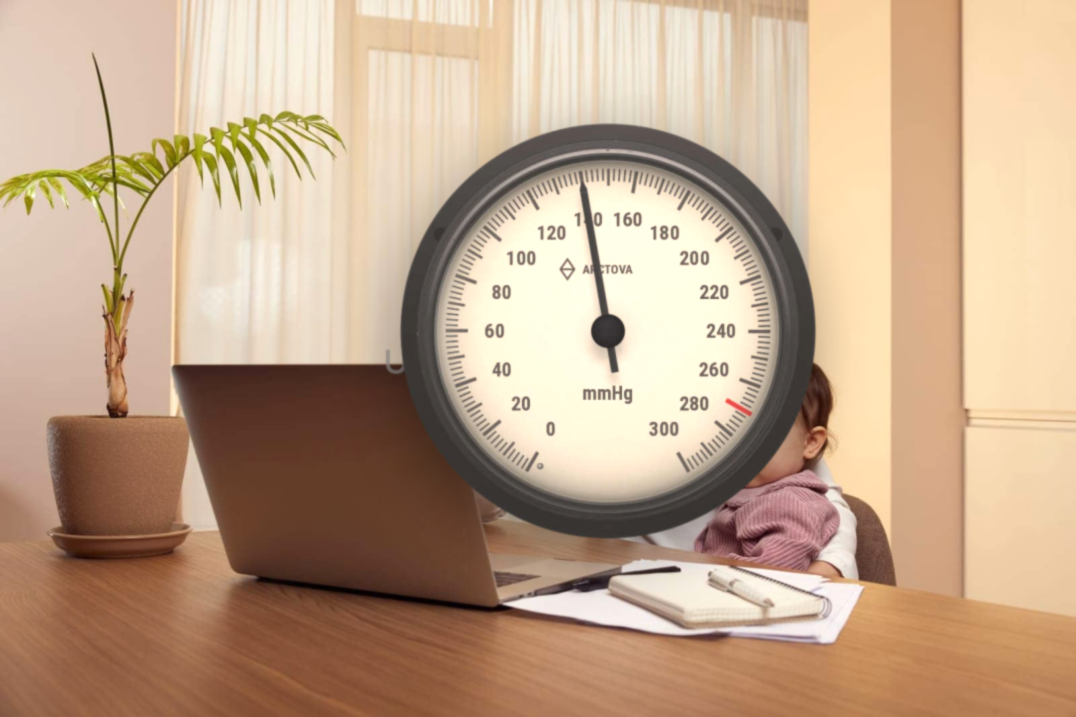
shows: 140 mmHg
